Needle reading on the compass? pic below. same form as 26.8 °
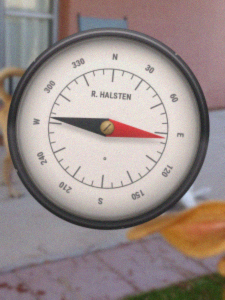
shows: 95 °
